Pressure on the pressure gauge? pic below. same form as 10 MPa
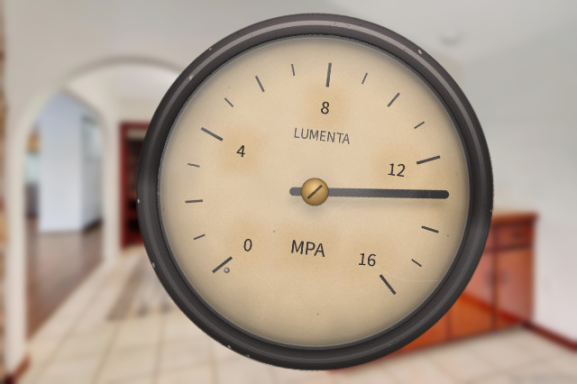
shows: 13 MPa
